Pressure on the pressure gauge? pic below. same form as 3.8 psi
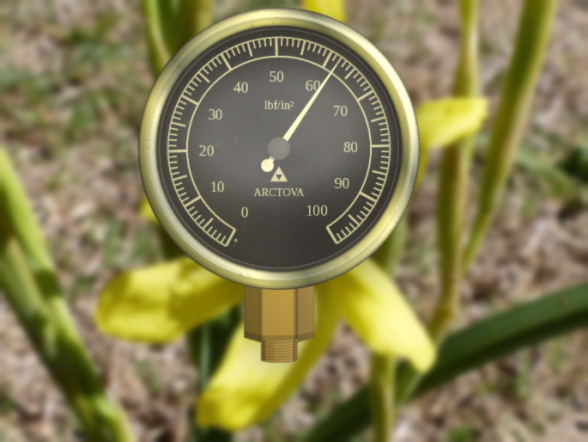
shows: 62 psi
